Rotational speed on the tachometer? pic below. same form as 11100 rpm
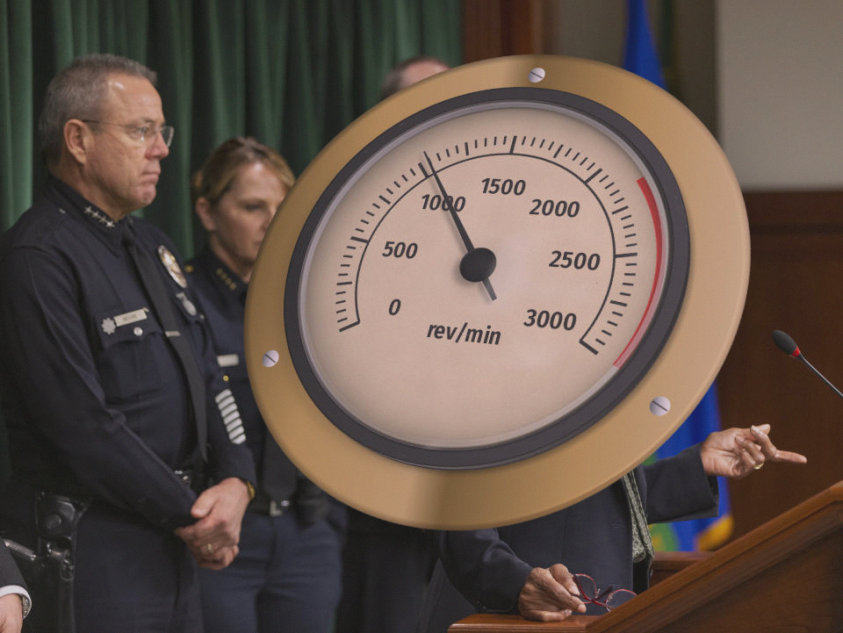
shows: 1050 rpm
